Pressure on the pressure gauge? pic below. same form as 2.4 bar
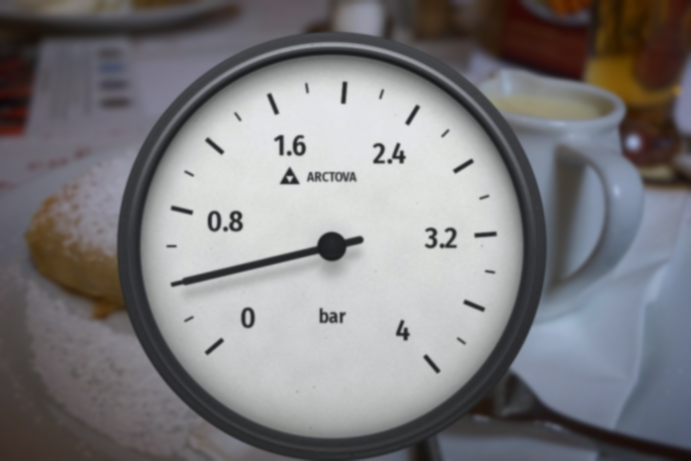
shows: 0.4 bar
